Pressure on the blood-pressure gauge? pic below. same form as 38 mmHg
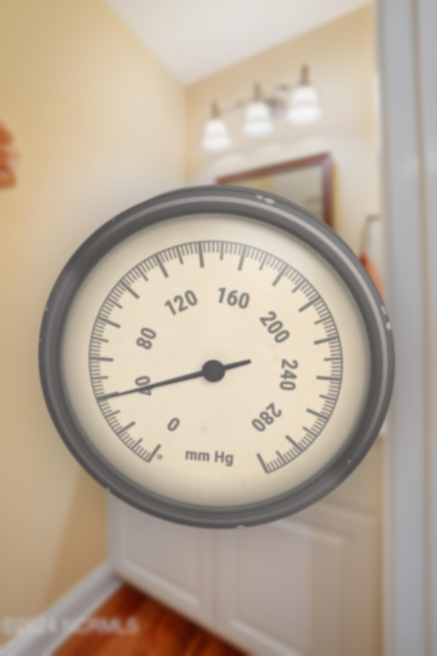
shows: 40 mmHg
